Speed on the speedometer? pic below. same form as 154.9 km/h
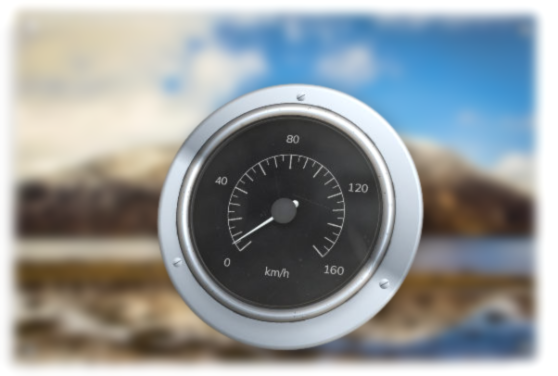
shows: 5 km/h
